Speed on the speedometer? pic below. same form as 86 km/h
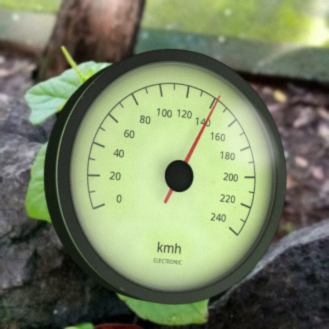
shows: 140 km/h
